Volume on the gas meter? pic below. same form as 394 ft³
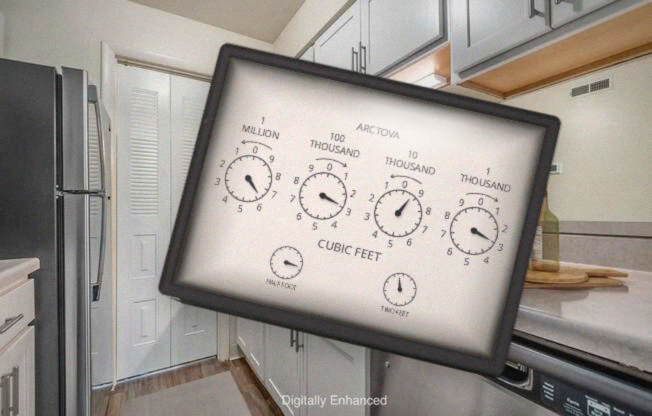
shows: 629300 ft³
